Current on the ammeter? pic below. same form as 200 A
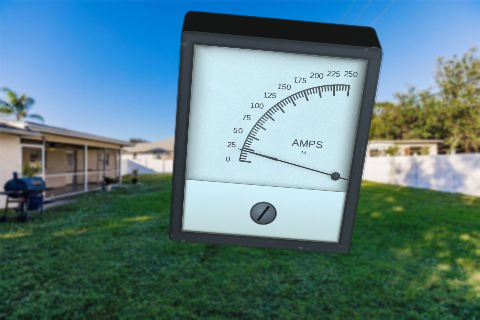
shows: 25 A
